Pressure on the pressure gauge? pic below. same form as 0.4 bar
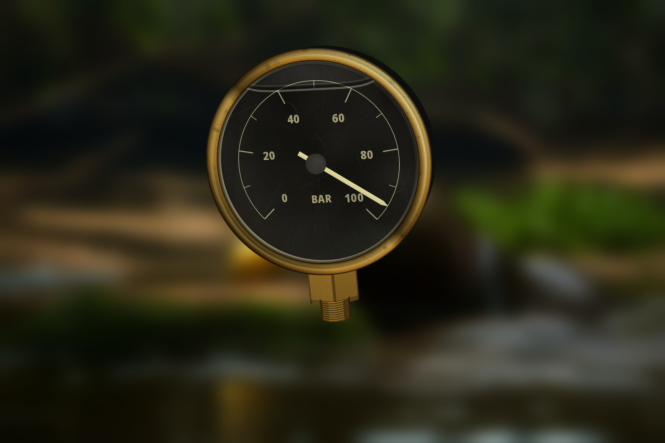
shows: 95 bar
